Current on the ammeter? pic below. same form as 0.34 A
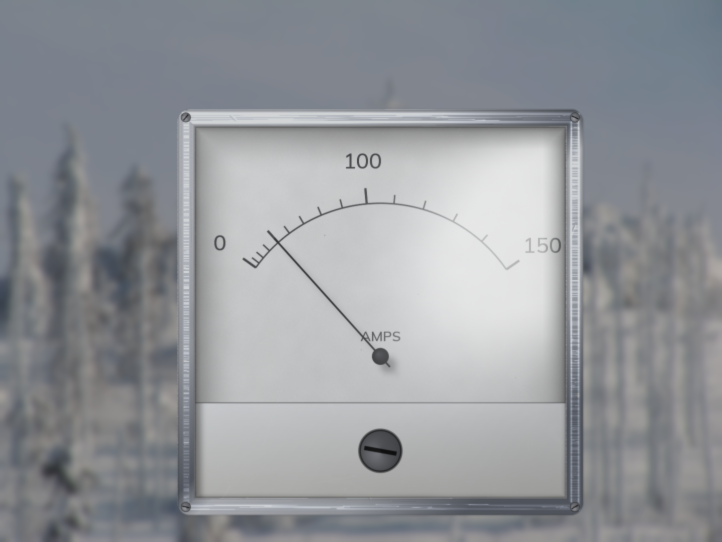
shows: 50 A
